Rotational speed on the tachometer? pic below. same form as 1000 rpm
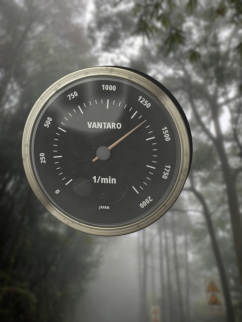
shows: 1350 rpm
